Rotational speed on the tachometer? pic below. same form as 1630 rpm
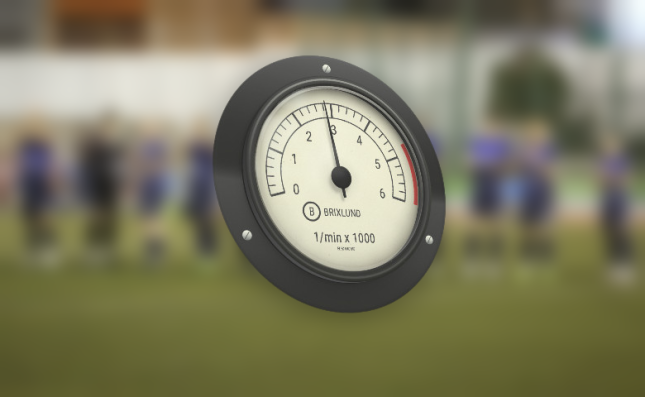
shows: 2800 rpm
